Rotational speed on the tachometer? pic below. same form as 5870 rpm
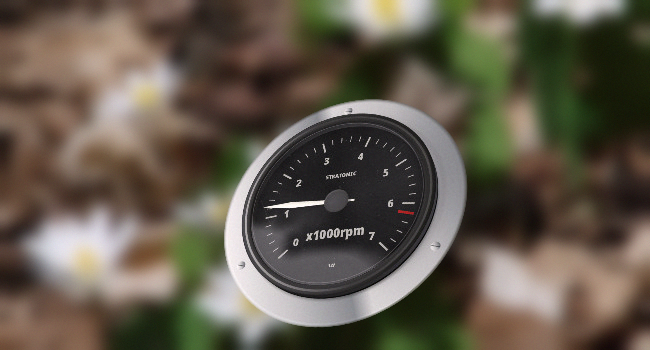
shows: 1200 rpm
